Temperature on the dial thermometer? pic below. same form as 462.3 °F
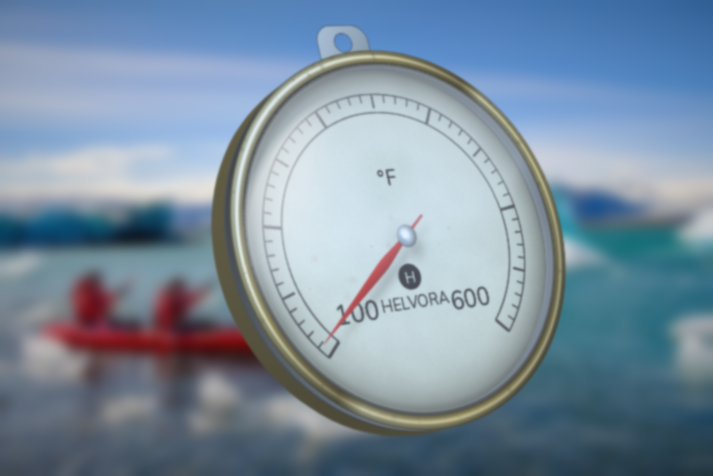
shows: 110 °F
